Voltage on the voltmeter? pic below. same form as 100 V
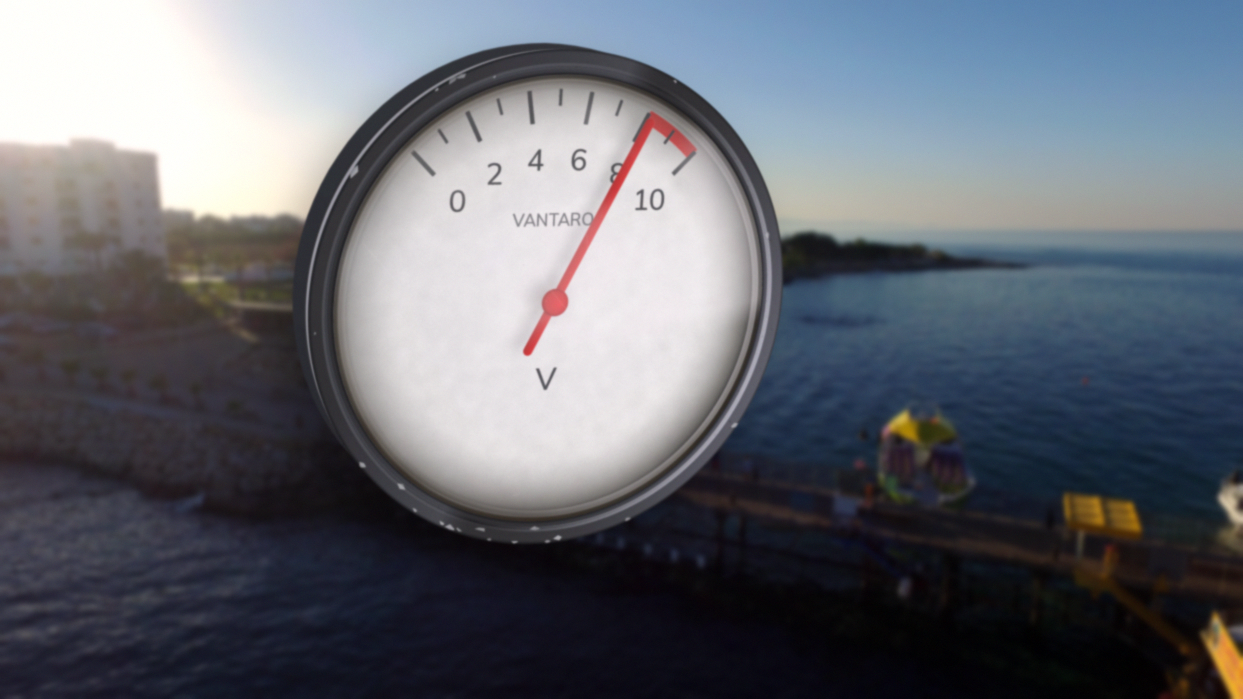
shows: 8 V
